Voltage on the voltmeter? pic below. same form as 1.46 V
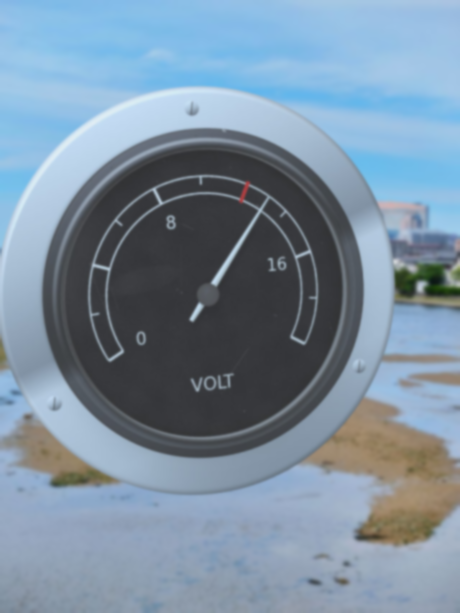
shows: 13 V
